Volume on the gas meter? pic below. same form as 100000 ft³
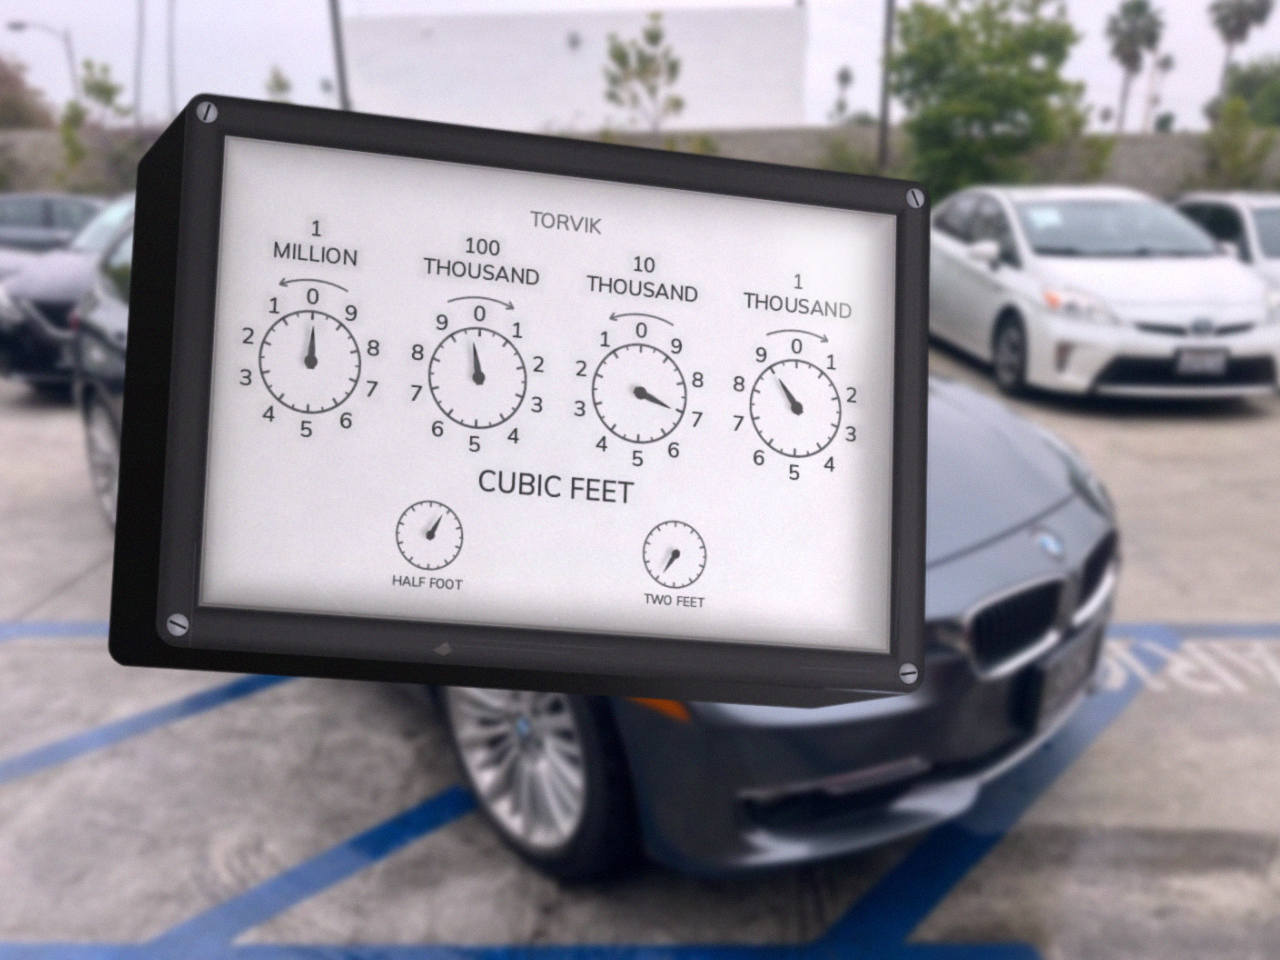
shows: 996900 ft³
